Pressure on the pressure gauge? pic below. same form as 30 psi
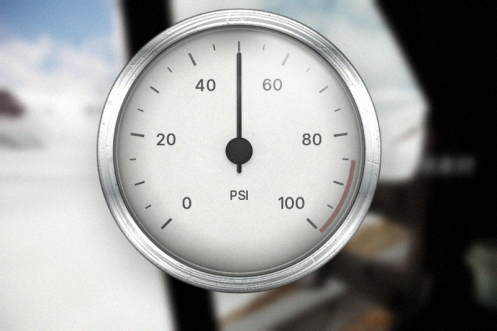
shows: 50 psi
